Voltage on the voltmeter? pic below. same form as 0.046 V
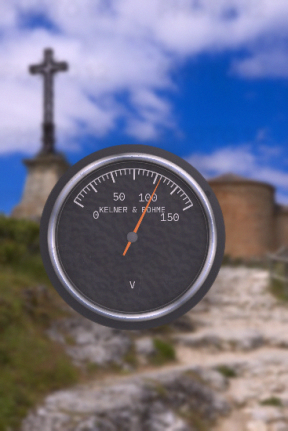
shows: 105 V
